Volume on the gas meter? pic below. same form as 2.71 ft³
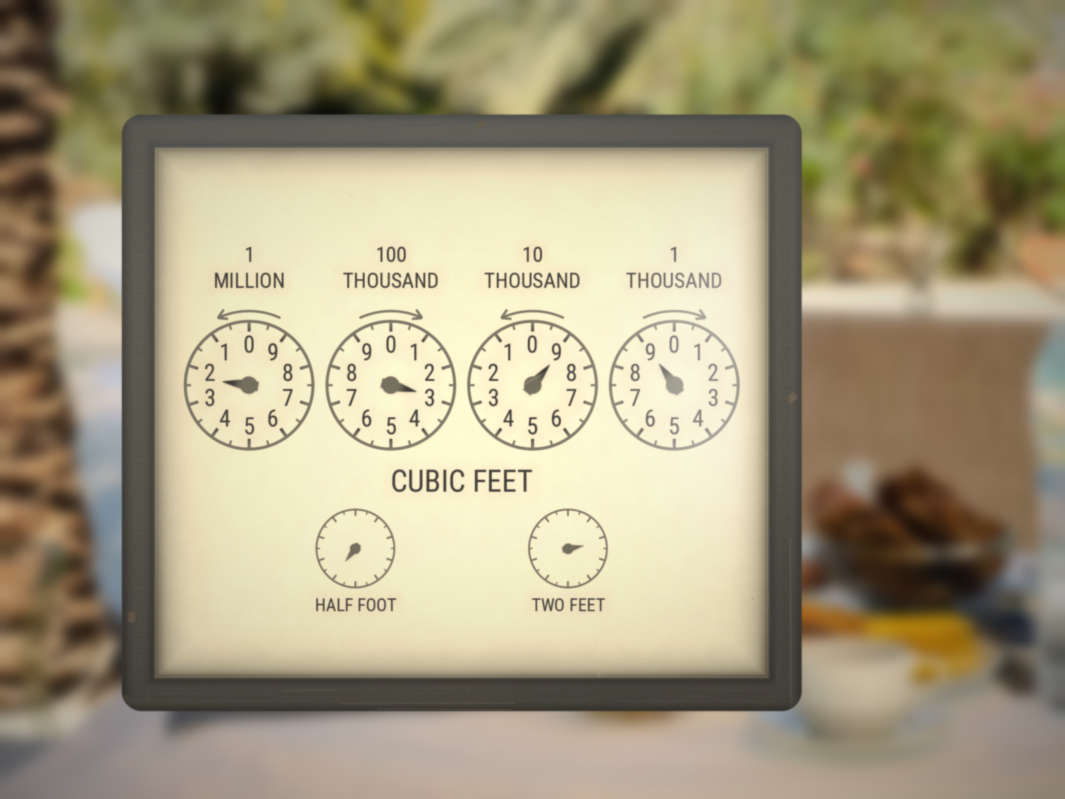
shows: 228900 ft³
